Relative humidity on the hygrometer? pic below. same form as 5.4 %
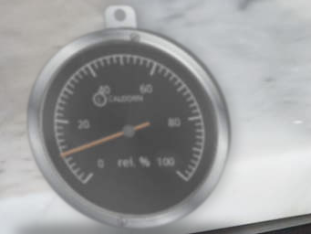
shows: 10 %
